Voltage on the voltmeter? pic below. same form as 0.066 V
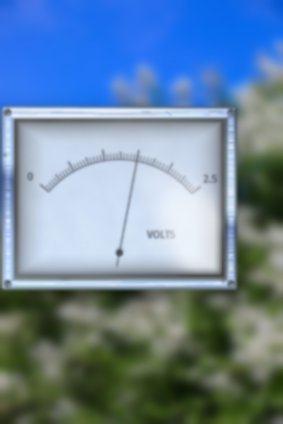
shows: 1.5 V
